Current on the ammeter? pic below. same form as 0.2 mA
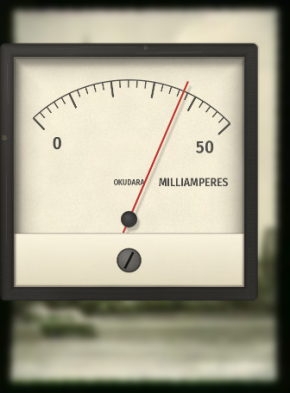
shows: 37 mA
